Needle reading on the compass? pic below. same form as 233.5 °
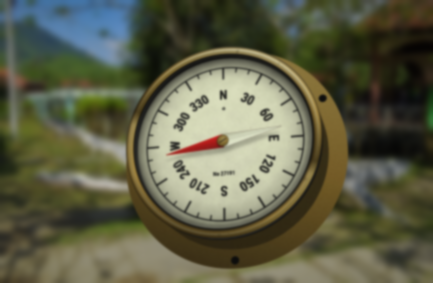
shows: 260 °
